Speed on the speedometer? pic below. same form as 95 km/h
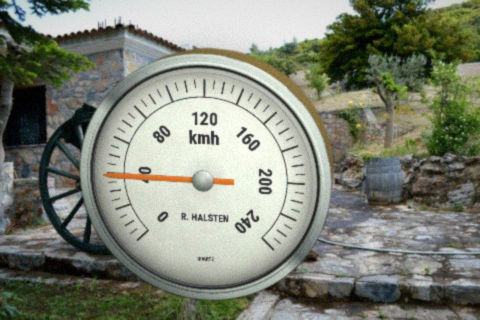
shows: 40 km/h
